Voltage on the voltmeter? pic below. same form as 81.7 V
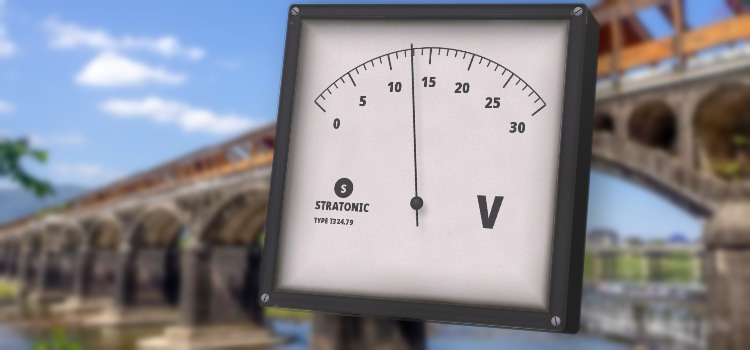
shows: 13 V
